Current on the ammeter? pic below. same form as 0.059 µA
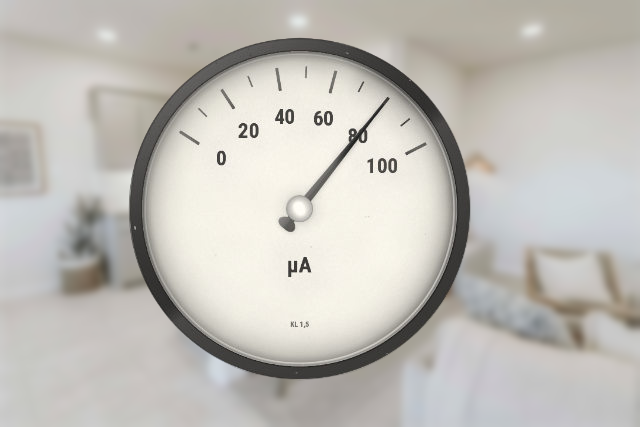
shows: 80 µA
